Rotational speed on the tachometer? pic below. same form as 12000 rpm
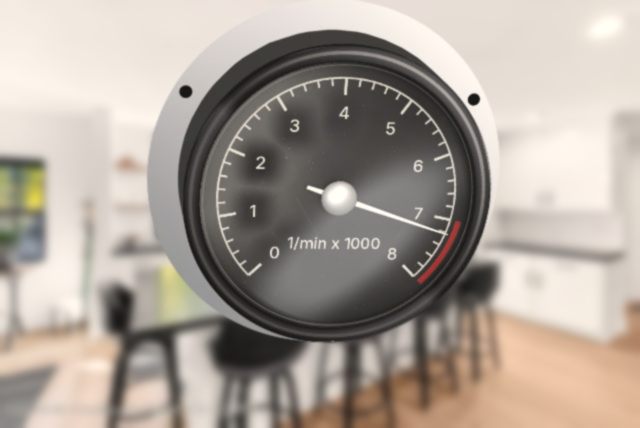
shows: 7200 rpm
